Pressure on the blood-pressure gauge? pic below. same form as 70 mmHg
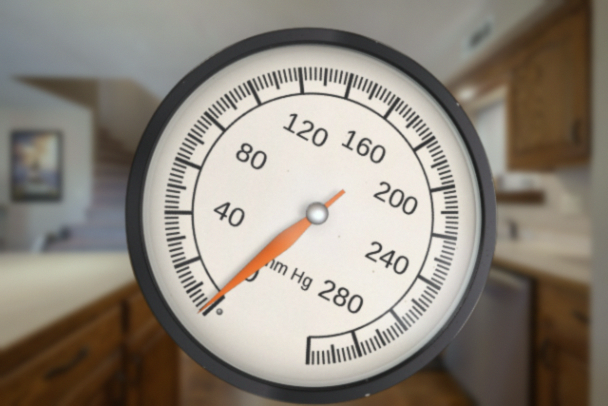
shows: 2 mmHg
